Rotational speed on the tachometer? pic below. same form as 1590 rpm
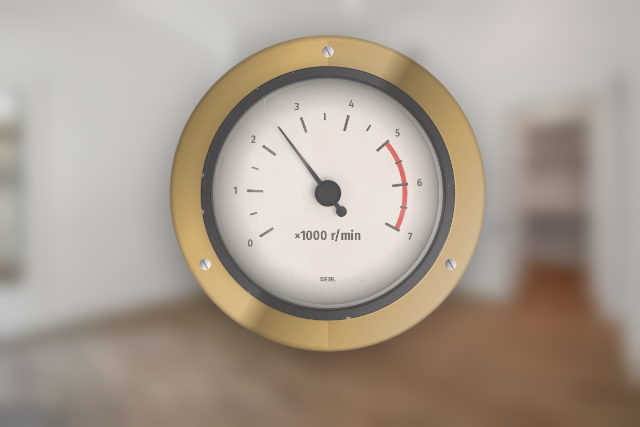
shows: 2500 rpm
